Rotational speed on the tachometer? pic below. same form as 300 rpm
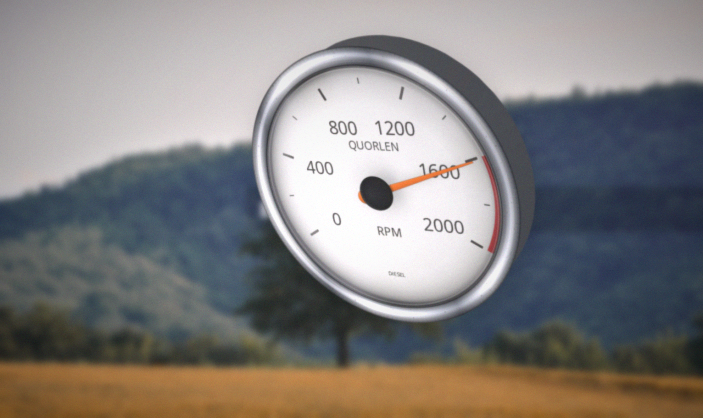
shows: 1600 rpm
